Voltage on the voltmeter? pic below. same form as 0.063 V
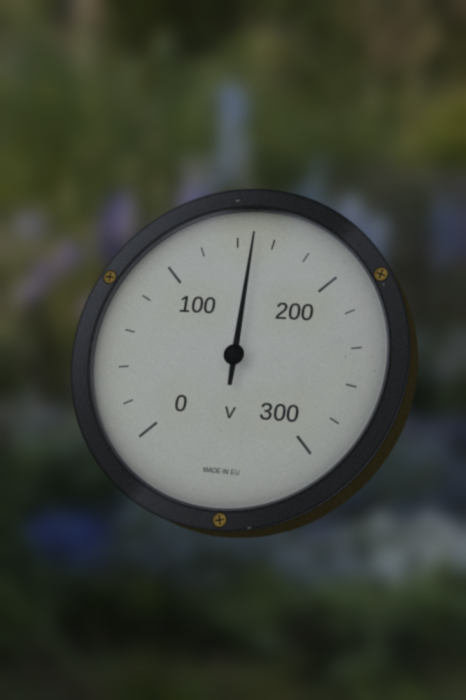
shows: 150 V
